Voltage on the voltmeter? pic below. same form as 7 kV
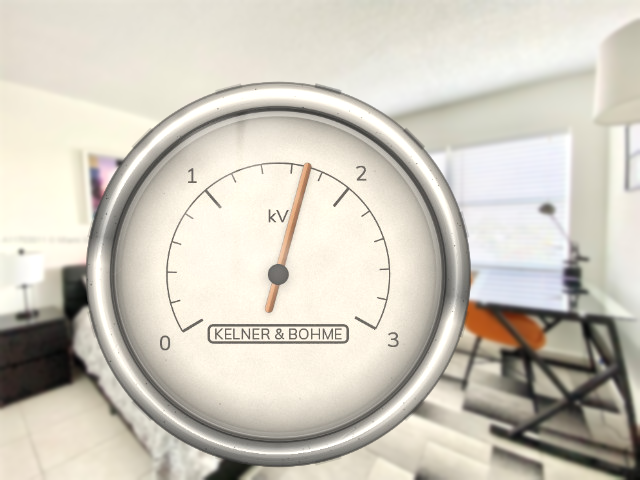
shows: 1.7 kV
